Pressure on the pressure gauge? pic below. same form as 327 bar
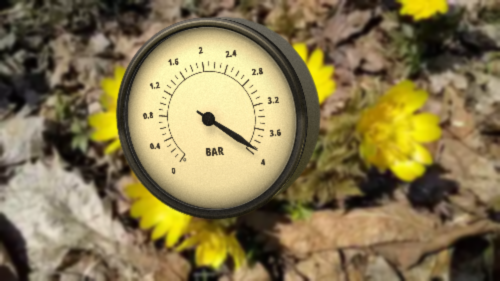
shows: 3.9 bar
